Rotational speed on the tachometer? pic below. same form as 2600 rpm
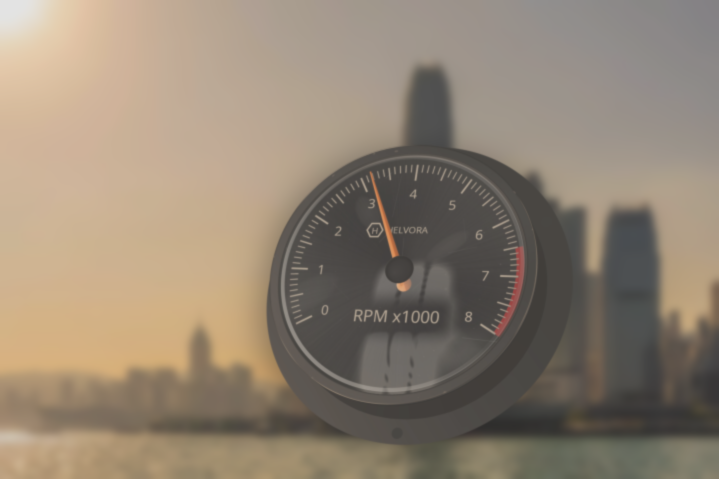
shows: 3200 rpm
